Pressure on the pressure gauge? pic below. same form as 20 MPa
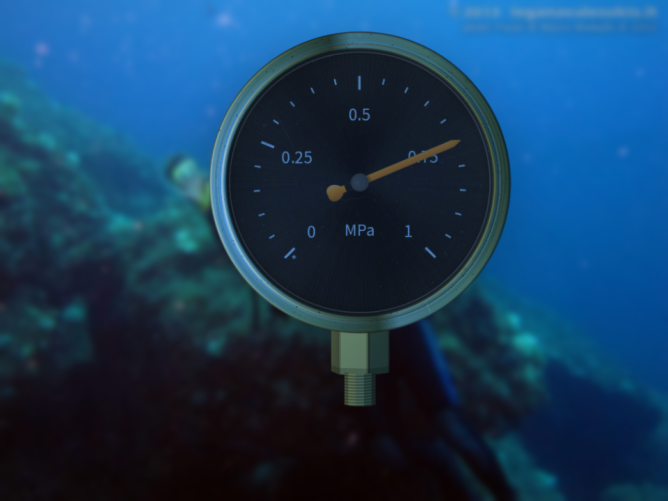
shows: 0.75 MPa
